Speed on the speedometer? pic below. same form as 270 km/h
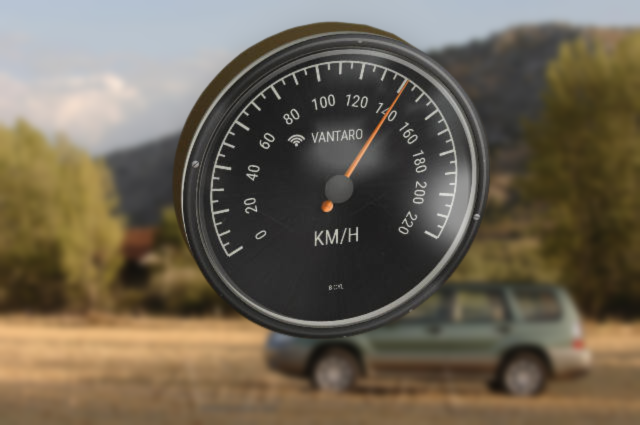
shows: 140 km/h
